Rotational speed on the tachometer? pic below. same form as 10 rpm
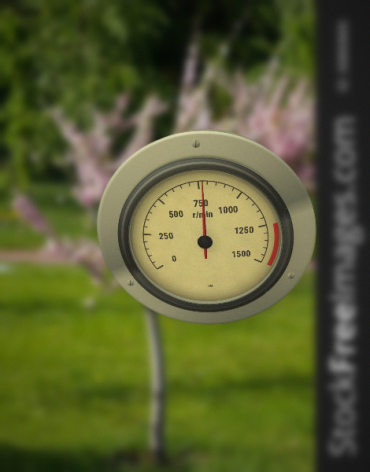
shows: 775 rpm
